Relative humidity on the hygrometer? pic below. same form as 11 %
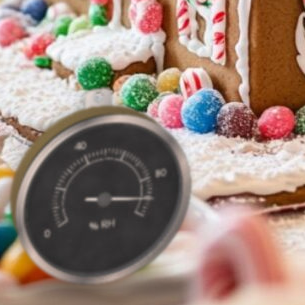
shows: 90 %
